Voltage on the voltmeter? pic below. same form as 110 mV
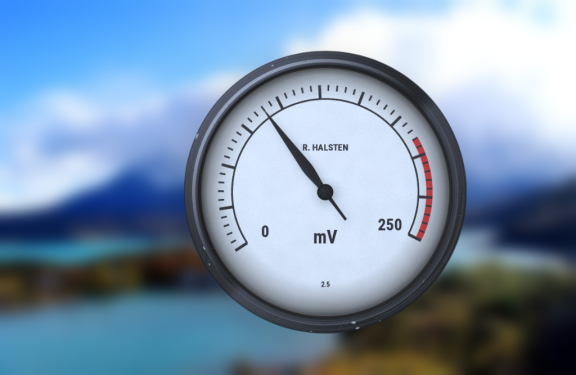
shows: 90 mV
